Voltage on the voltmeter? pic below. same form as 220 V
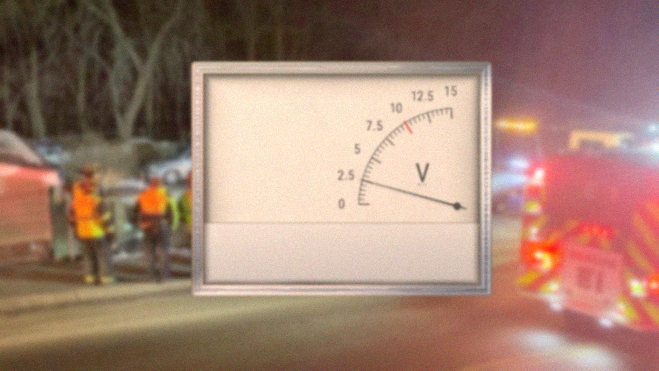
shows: 2.5 V
